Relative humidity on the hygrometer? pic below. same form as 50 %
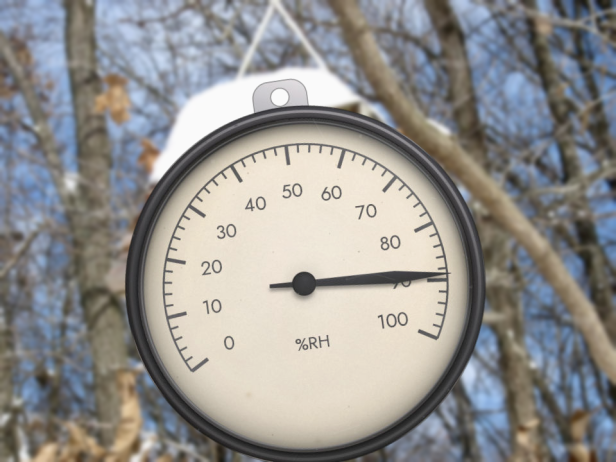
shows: 89 %
